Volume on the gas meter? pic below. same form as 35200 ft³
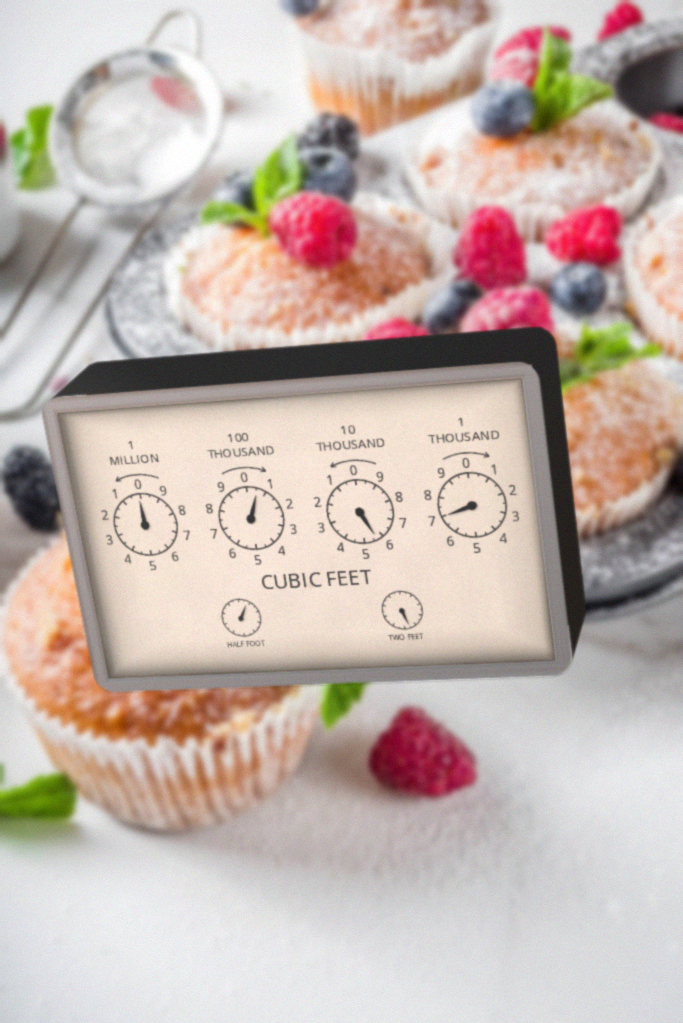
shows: 5700 ft³
